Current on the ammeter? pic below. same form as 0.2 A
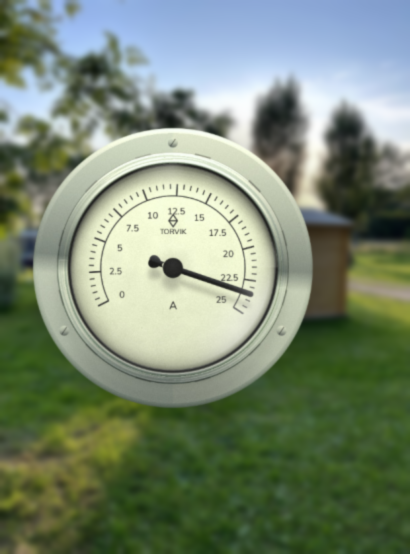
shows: 23.5 A
